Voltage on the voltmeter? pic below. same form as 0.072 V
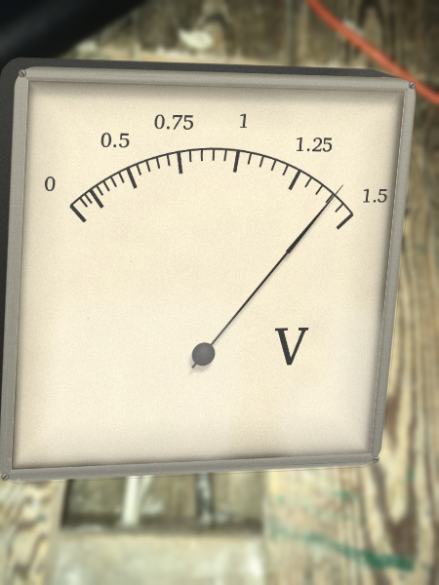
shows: 1.4 V
